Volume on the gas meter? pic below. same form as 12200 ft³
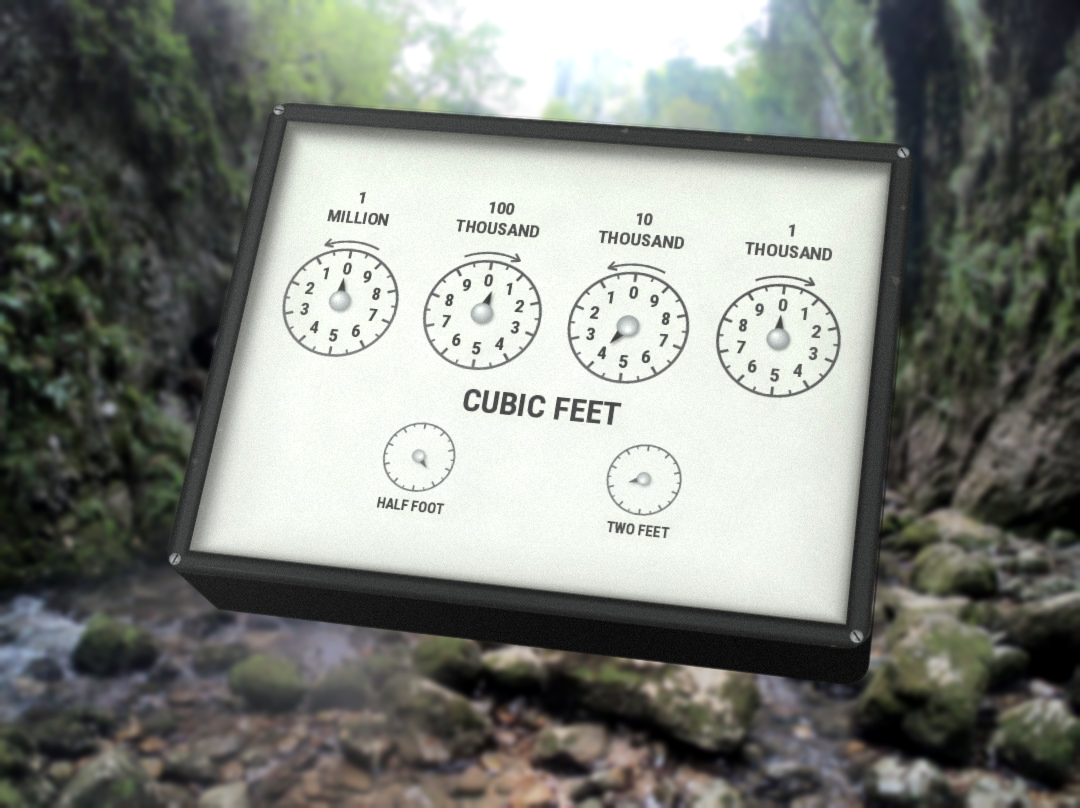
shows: 4000 ft³
